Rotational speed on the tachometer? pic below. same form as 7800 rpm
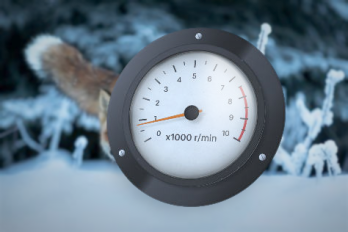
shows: 750 rpm
